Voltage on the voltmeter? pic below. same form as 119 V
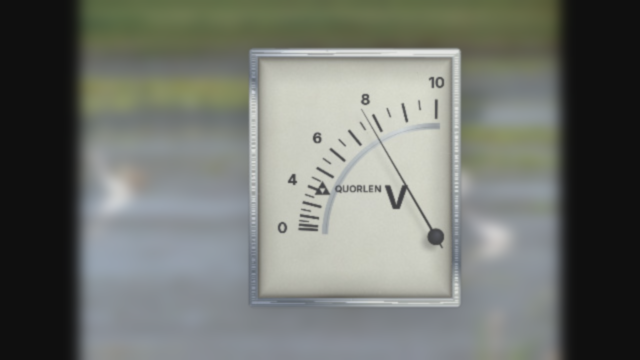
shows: 7.75 V
